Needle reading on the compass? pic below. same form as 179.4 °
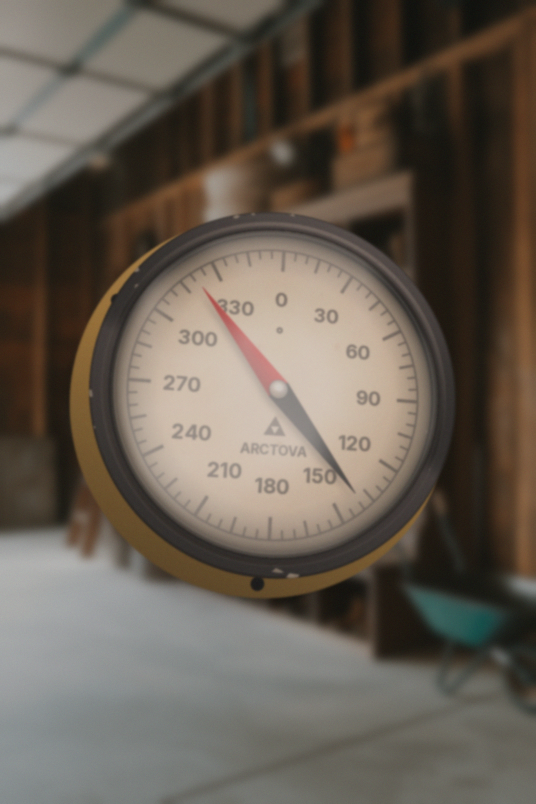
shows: 320 °
